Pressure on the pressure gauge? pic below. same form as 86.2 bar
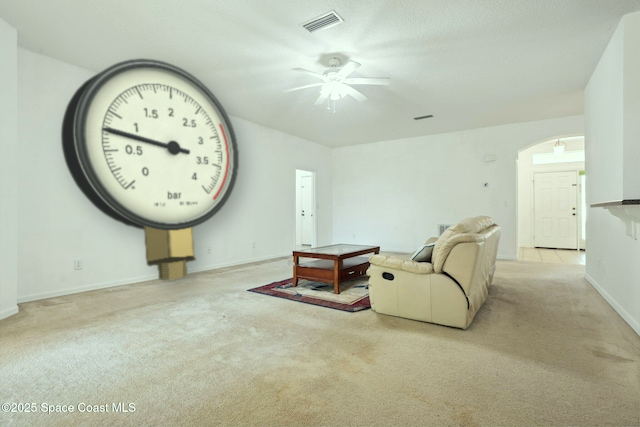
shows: 0.75 bar
